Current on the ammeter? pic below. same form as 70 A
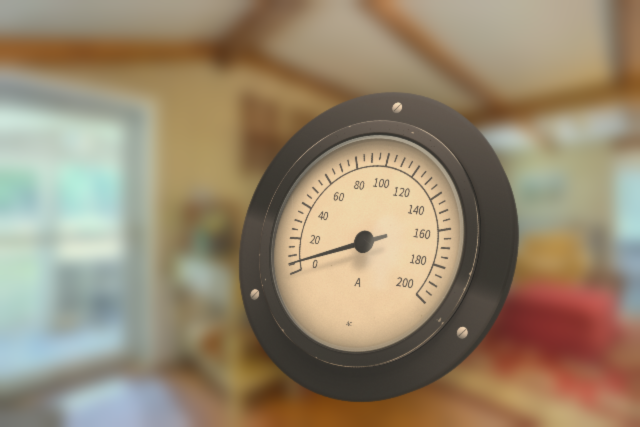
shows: 5 A
